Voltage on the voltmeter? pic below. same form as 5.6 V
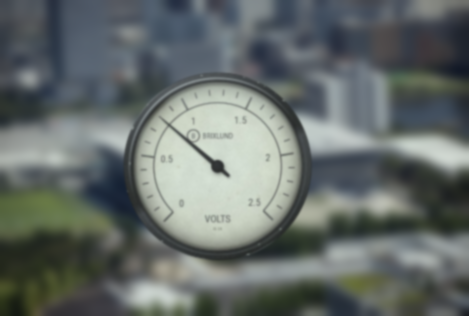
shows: 0.8 V
